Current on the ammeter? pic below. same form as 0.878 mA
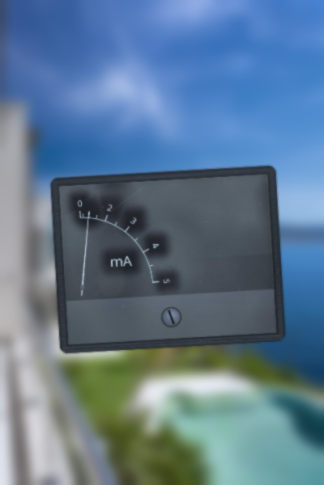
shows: 1 mA
